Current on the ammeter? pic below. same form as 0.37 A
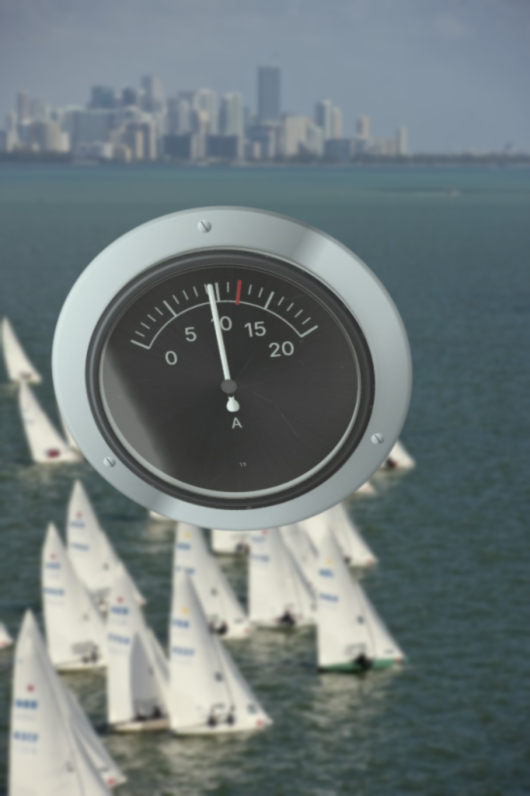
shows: 9.5 A
